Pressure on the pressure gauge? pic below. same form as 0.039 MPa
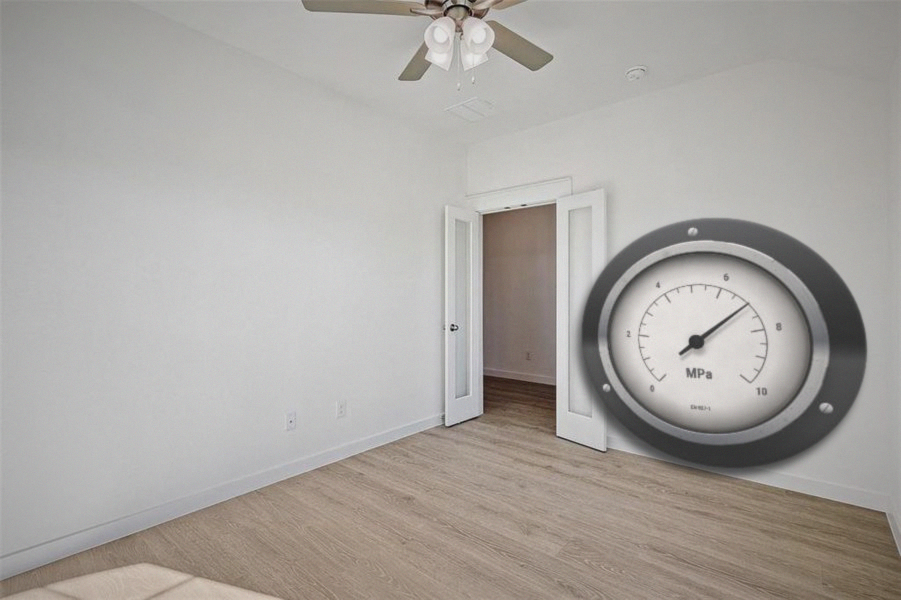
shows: 7 MPa
